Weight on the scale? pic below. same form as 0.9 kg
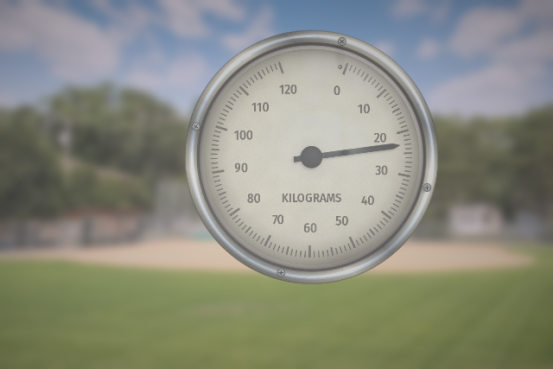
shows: 23 kg
